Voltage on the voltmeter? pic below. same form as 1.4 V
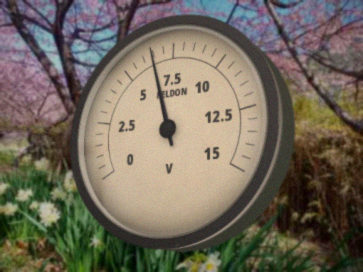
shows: 6.5 V
